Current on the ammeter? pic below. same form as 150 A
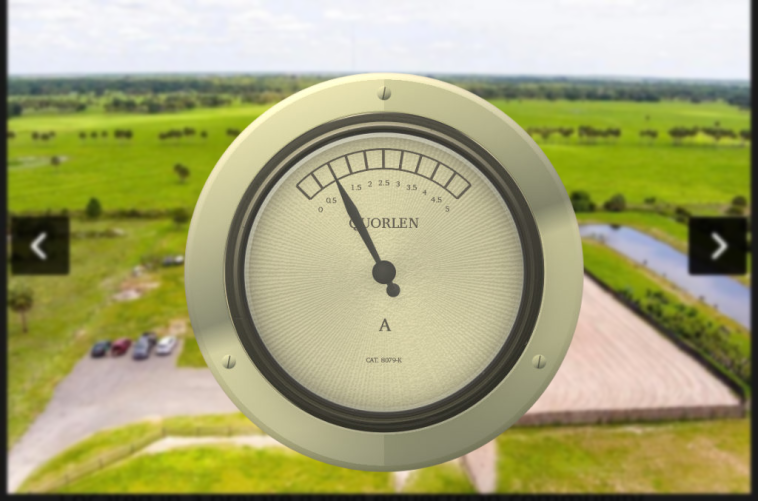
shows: 1 A
